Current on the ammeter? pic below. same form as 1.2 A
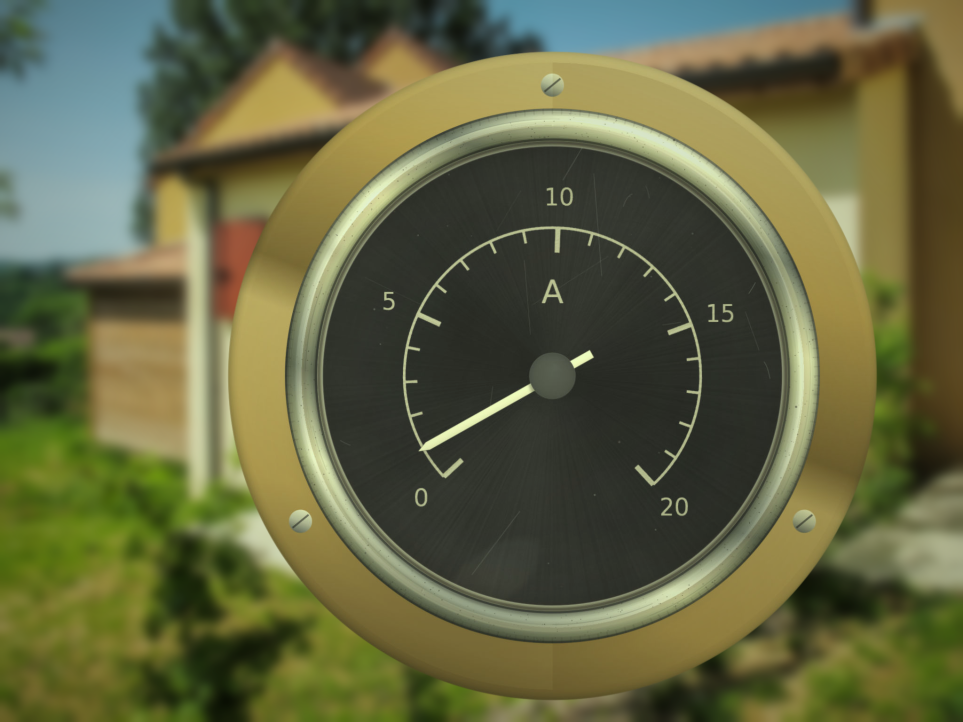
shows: 1 A
